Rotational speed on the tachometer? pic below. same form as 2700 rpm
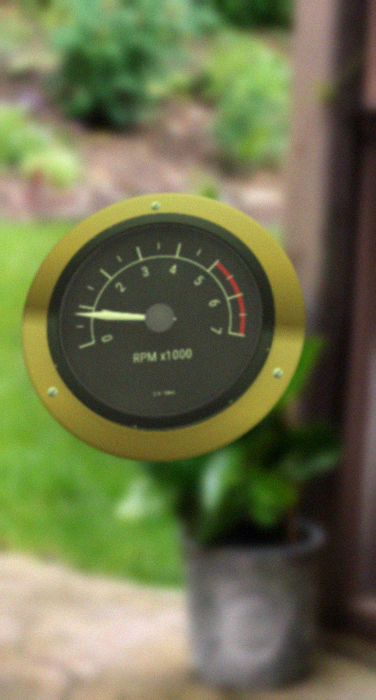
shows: 750 rpm
